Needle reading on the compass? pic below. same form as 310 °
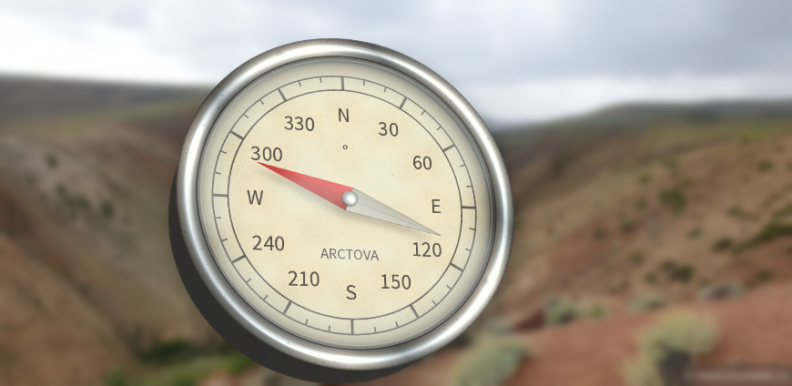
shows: 290 °
